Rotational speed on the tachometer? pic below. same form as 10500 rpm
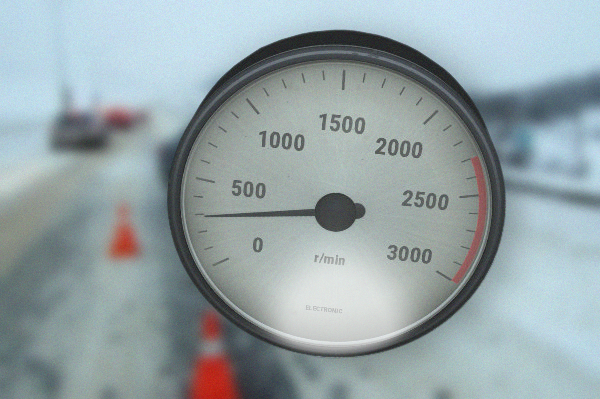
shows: 300 rpm
